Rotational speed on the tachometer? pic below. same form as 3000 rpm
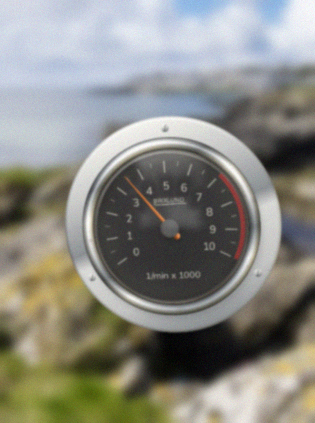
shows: 3500 rpm
